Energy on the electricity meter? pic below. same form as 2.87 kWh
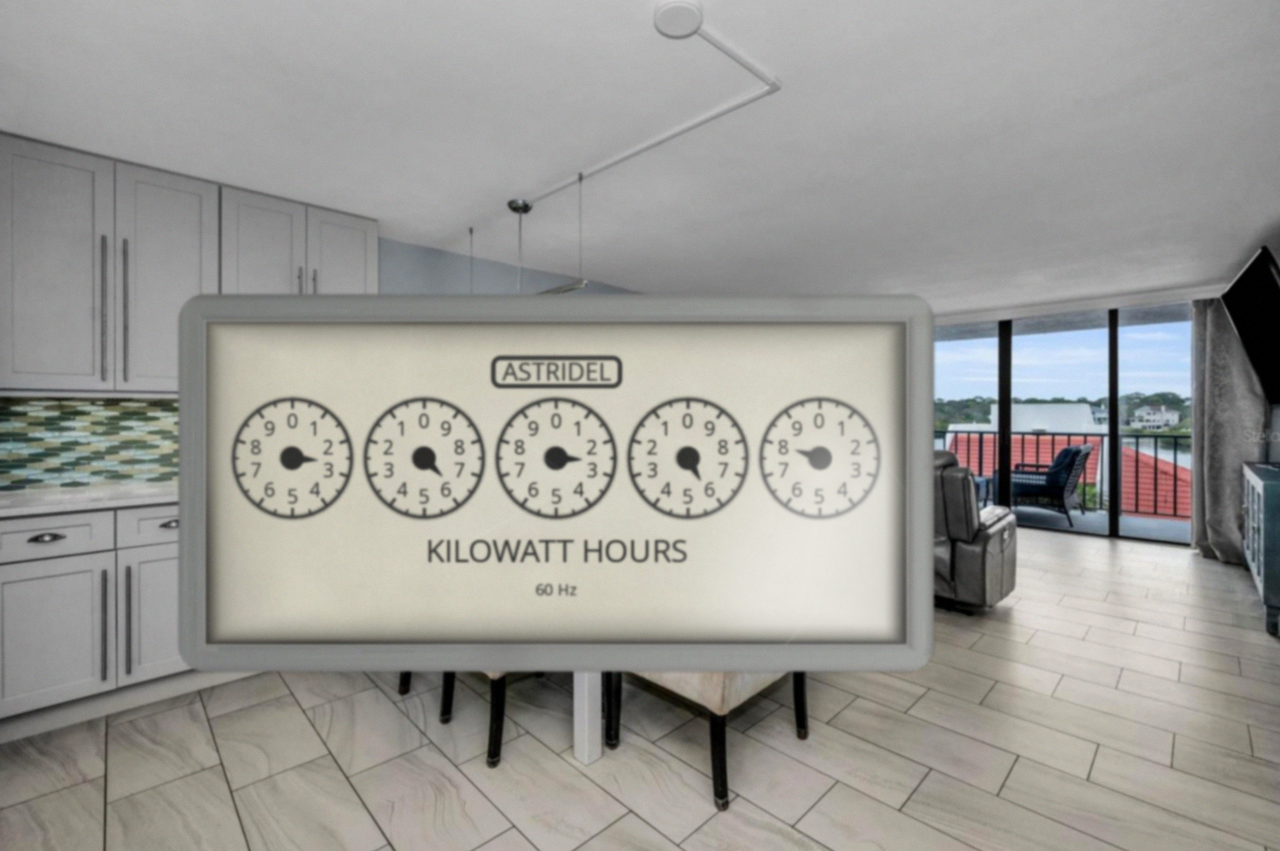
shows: 26258 kWh
